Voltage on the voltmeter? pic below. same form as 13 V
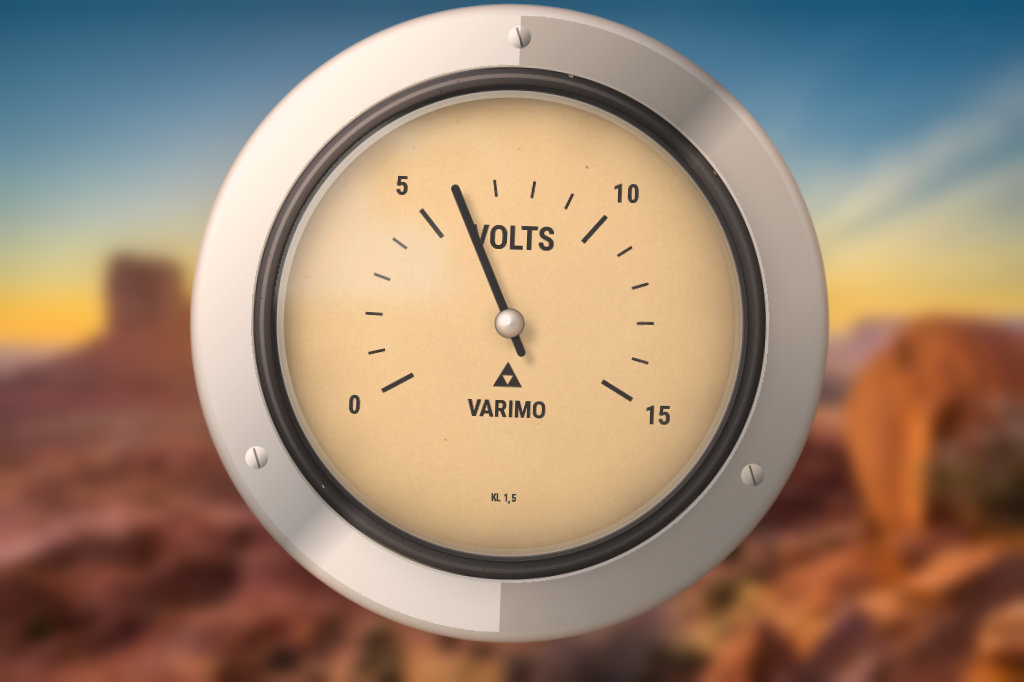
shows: 6 V
